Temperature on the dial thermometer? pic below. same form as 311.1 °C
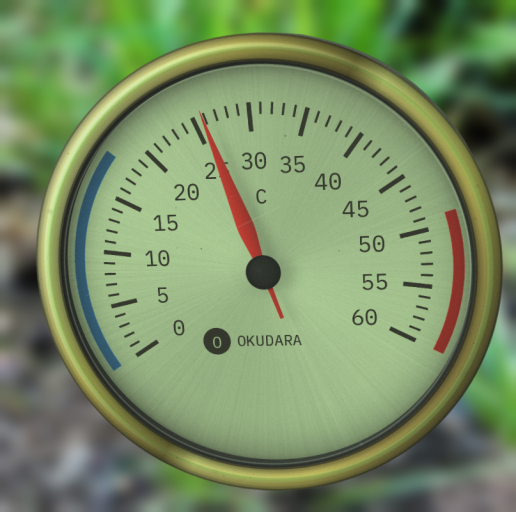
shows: 26 °C
